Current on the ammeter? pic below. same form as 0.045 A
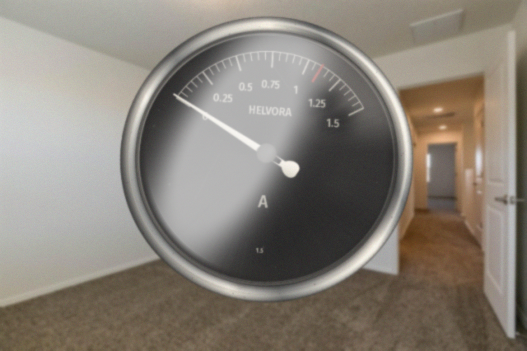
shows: 0 A
